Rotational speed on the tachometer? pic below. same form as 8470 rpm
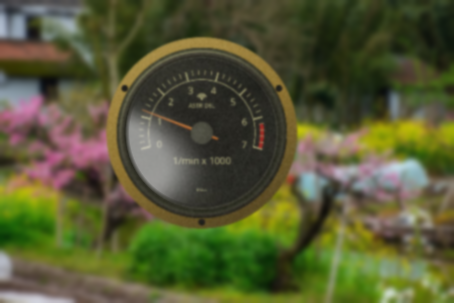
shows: 1200 rpm
